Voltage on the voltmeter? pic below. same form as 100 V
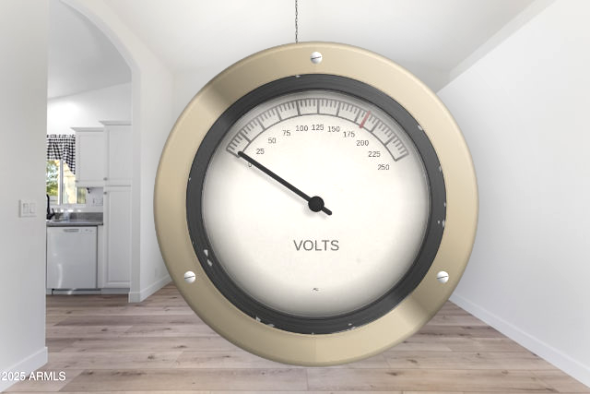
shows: 5 V
